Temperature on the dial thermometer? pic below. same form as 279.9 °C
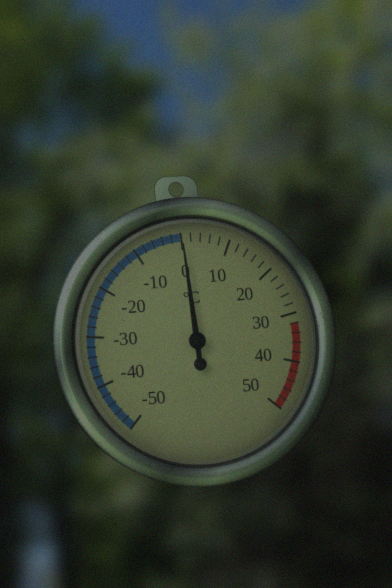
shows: 0 °C
